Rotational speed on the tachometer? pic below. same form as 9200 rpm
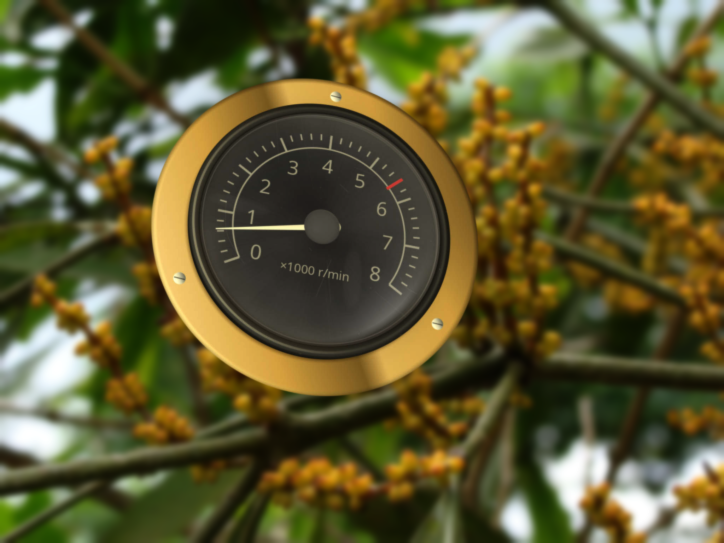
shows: 600 rpm
